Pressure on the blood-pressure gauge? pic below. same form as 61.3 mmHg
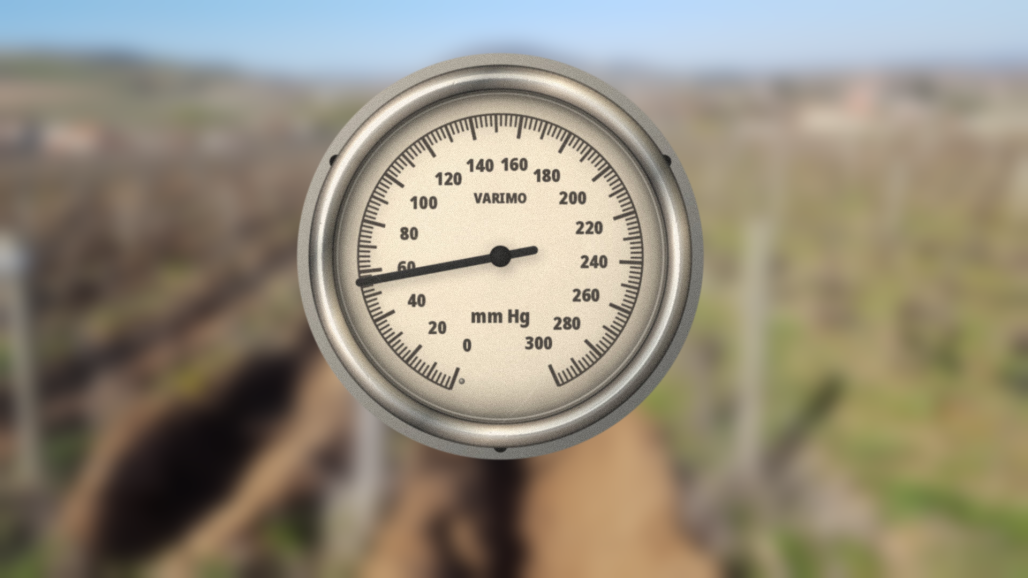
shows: 56 mmHg
